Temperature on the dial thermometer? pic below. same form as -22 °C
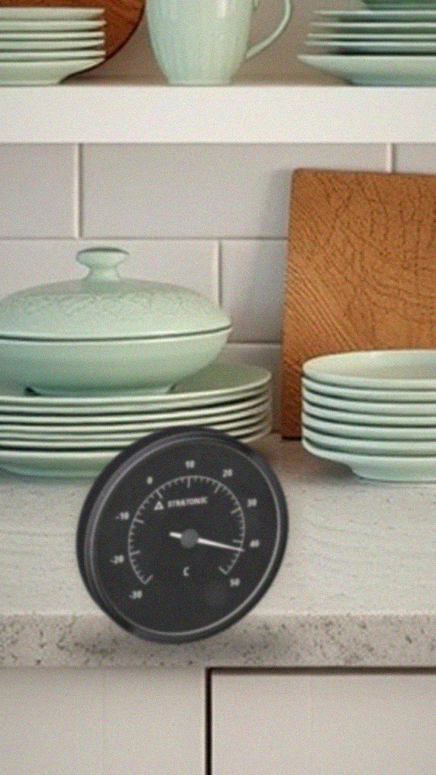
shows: 42 °C
